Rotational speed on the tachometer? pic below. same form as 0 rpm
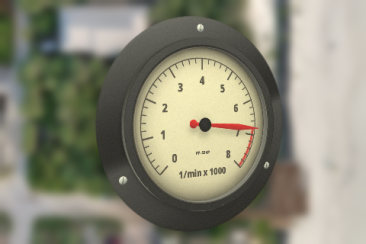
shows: 6800 rpm
